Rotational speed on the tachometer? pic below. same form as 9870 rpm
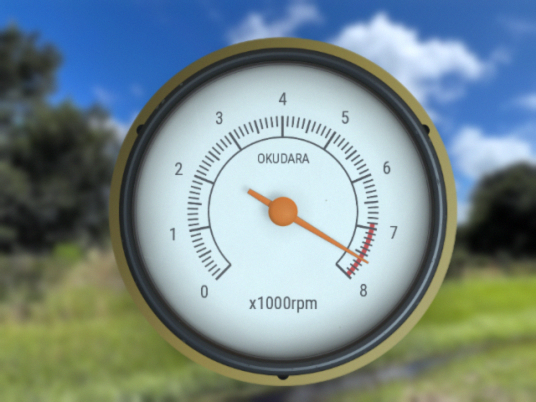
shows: 7600 rpm
